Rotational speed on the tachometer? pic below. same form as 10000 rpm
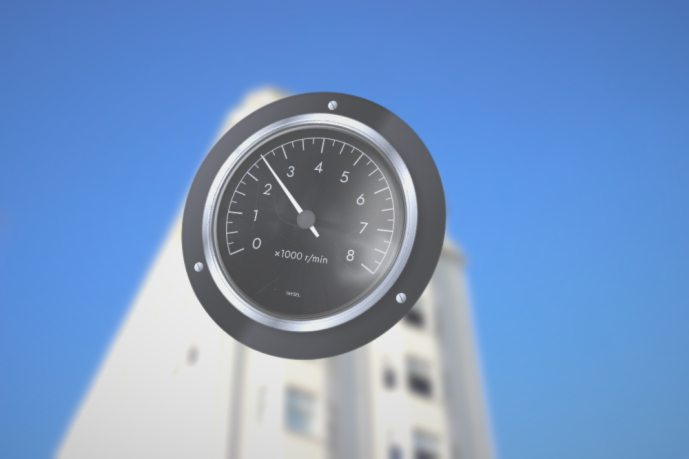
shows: 2500 rpm
